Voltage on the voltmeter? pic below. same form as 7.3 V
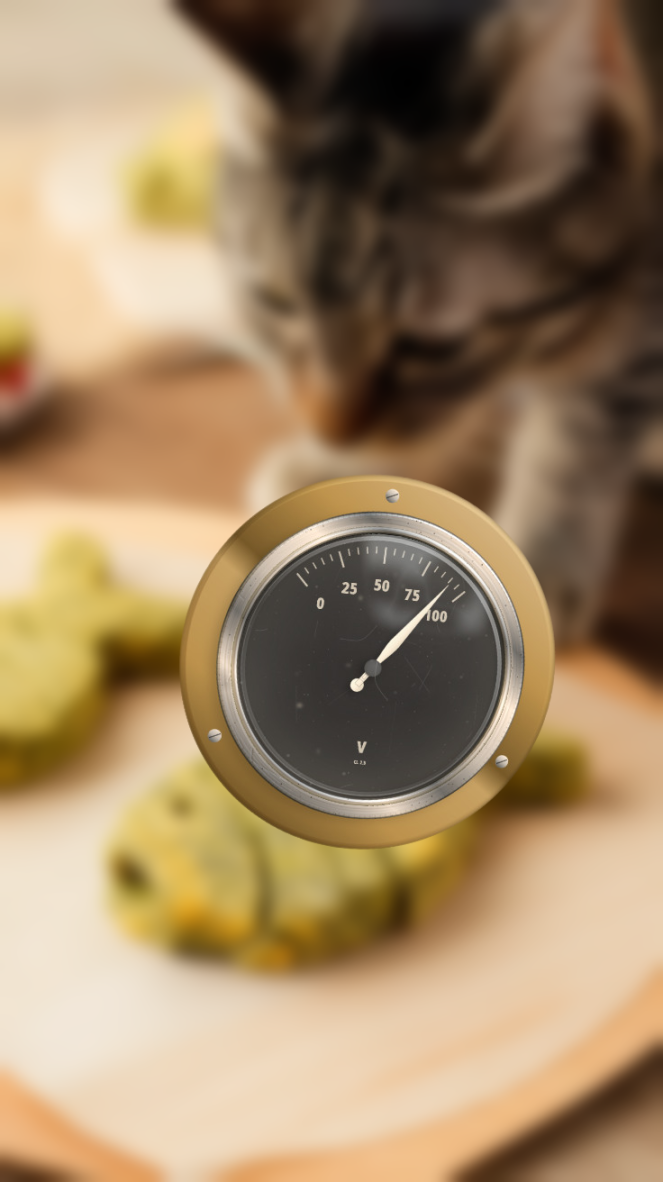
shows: 90 V
